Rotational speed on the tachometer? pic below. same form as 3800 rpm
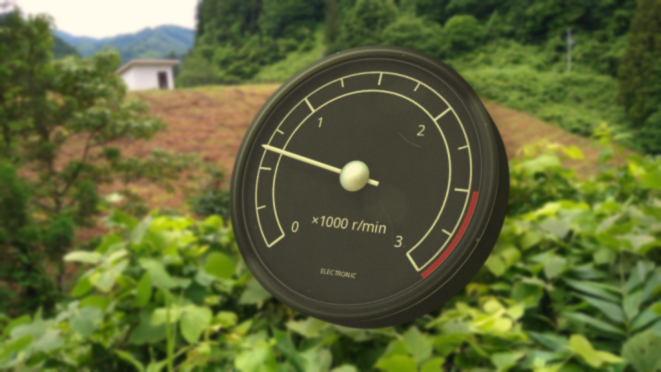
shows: 625 rpm
